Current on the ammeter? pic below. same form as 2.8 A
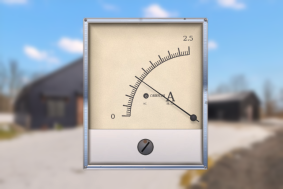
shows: 1 A
